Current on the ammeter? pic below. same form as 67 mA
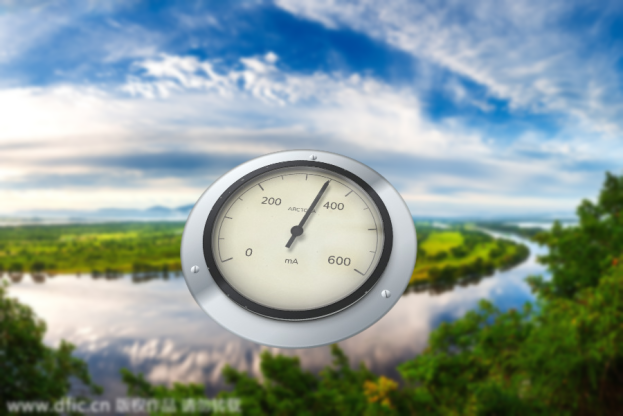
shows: 350 mA
